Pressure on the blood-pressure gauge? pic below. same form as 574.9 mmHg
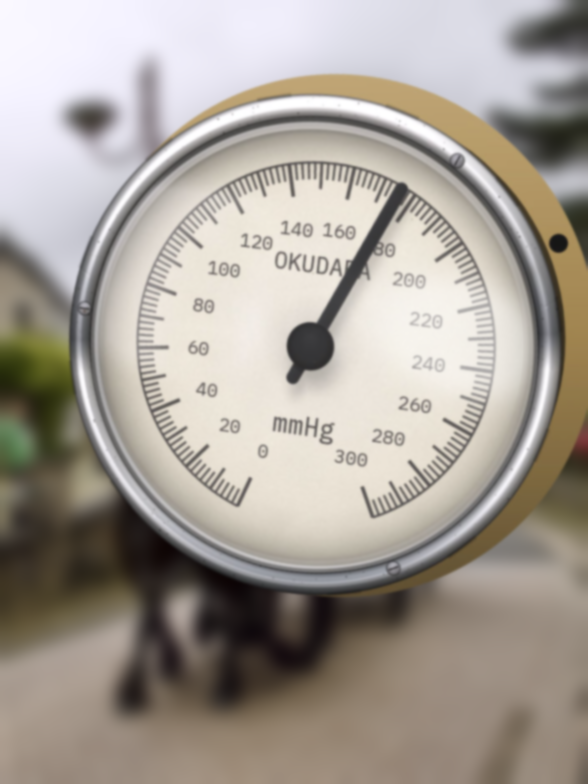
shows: 176 mmHg
